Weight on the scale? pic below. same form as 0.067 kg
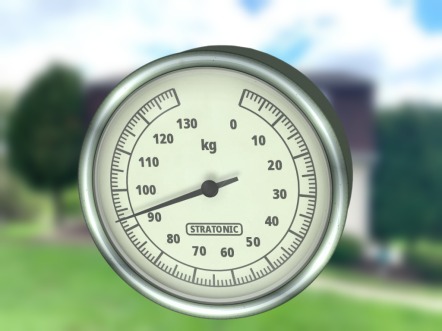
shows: 93 kg
